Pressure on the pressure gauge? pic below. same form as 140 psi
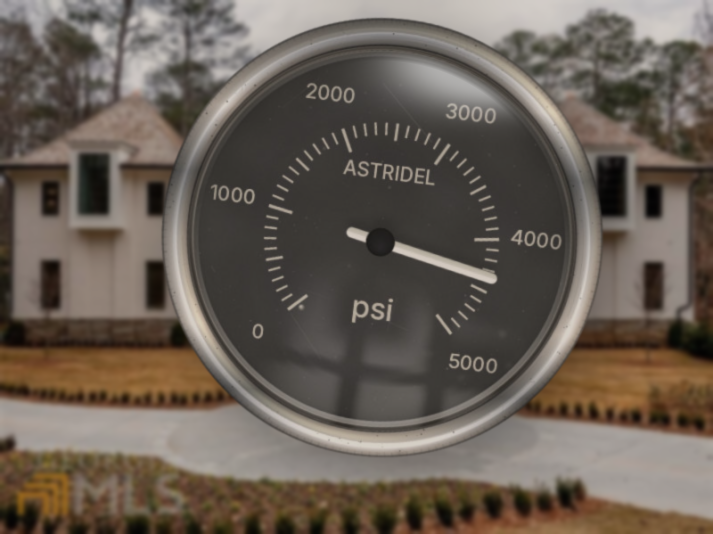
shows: 4350 psi
